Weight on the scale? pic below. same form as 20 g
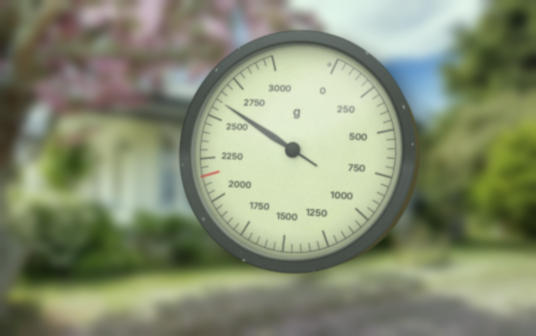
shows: 2600 g
